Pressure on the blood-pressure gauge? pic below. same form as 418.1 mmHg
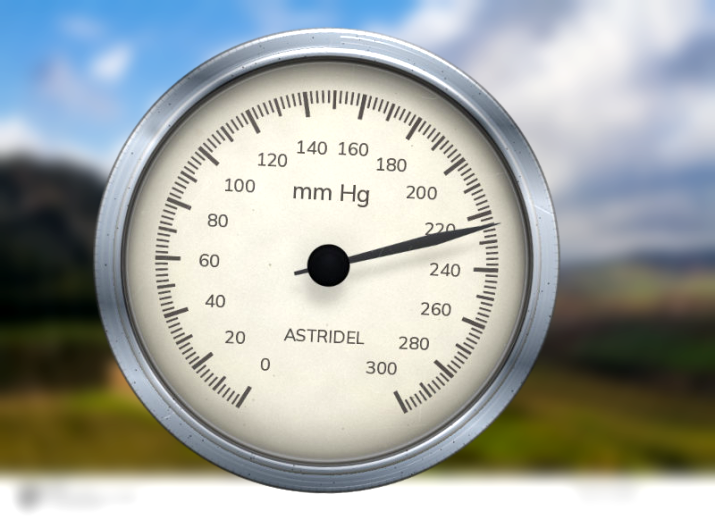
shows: 224 mmHg
